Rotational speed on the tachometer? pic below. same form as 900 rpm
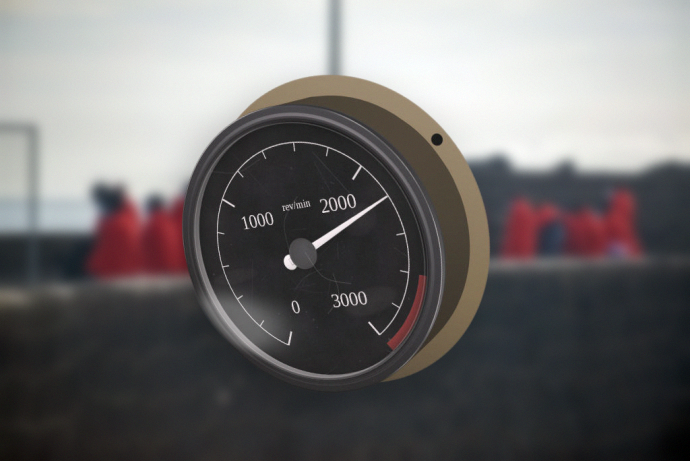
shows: 2200 rpm
